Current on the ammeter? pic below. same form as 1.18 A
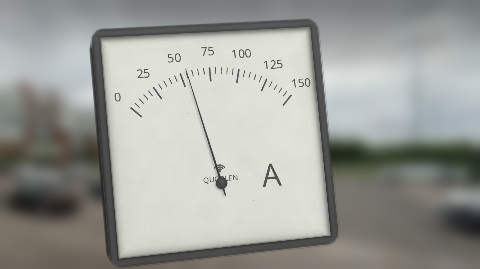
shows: 55 A
